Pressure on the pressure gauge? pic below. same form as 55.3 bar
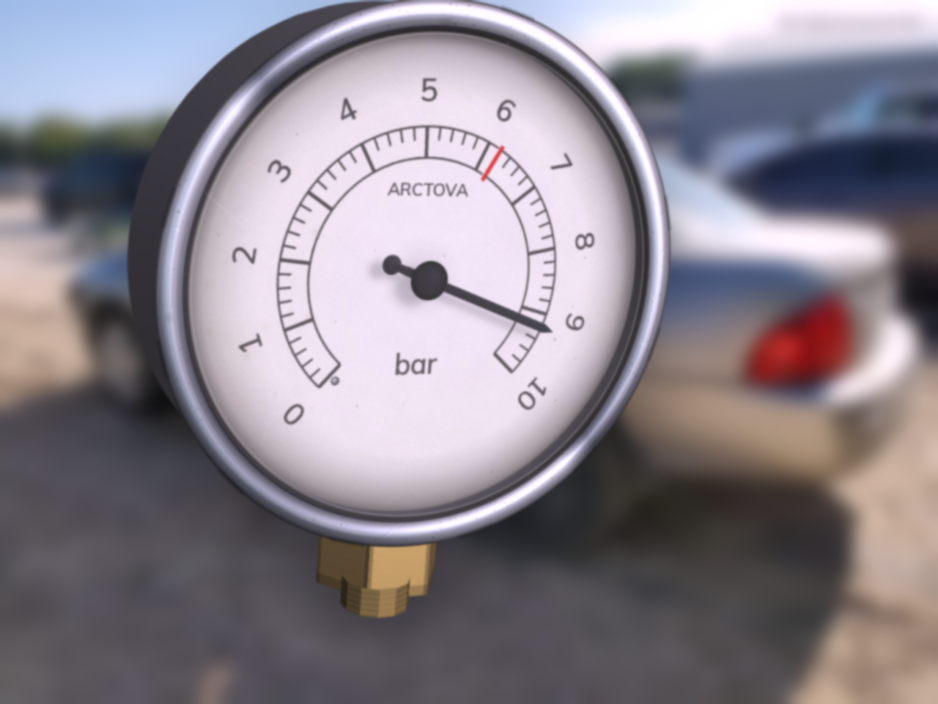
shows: 9.2 bar
